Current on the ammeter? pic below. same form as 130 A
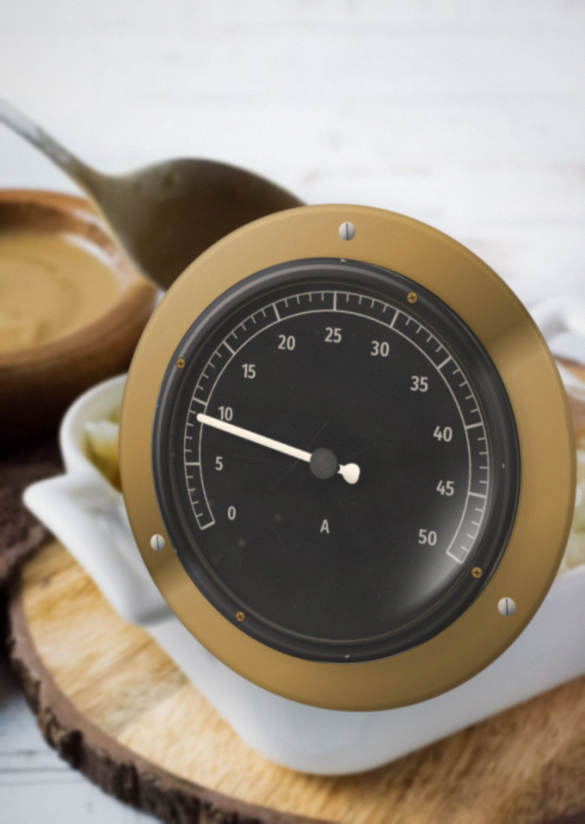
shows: 9 A
